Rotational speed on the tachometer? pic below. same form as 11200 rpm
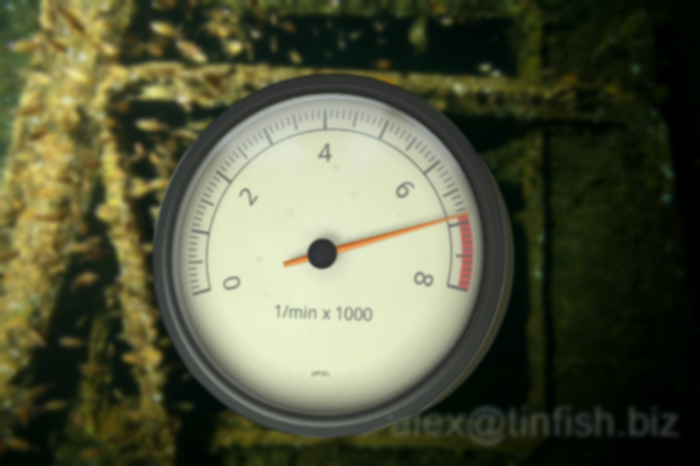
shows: 6900 rpm
